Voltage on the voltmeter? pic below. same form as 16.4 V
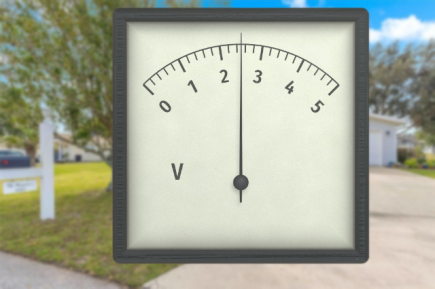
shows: 2.5 V
